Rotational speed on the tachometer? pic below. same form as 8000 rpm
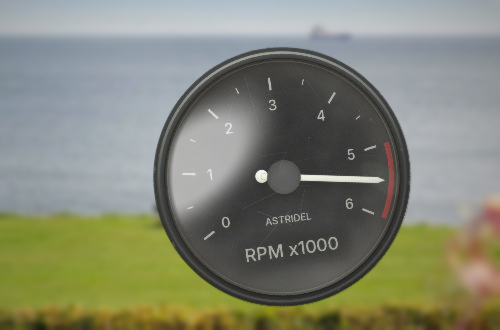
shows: 5500 rpm
